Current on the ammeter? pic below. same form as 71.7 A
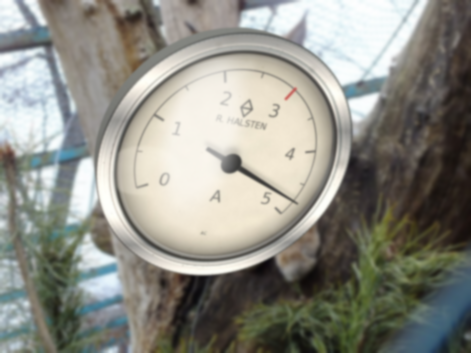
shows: 4.75 A
